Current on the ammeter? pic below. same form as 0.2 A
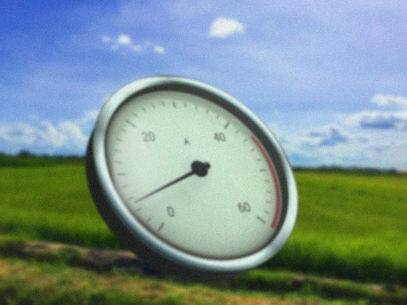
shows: 5 A
